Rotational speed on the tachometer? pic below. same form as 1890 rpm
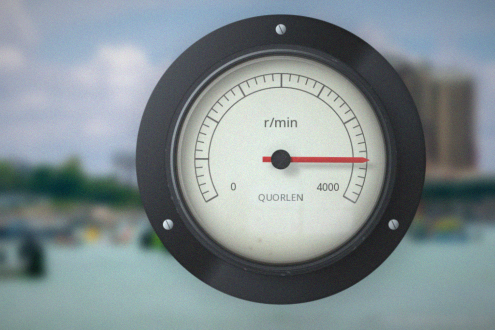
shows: 3500 rpm
